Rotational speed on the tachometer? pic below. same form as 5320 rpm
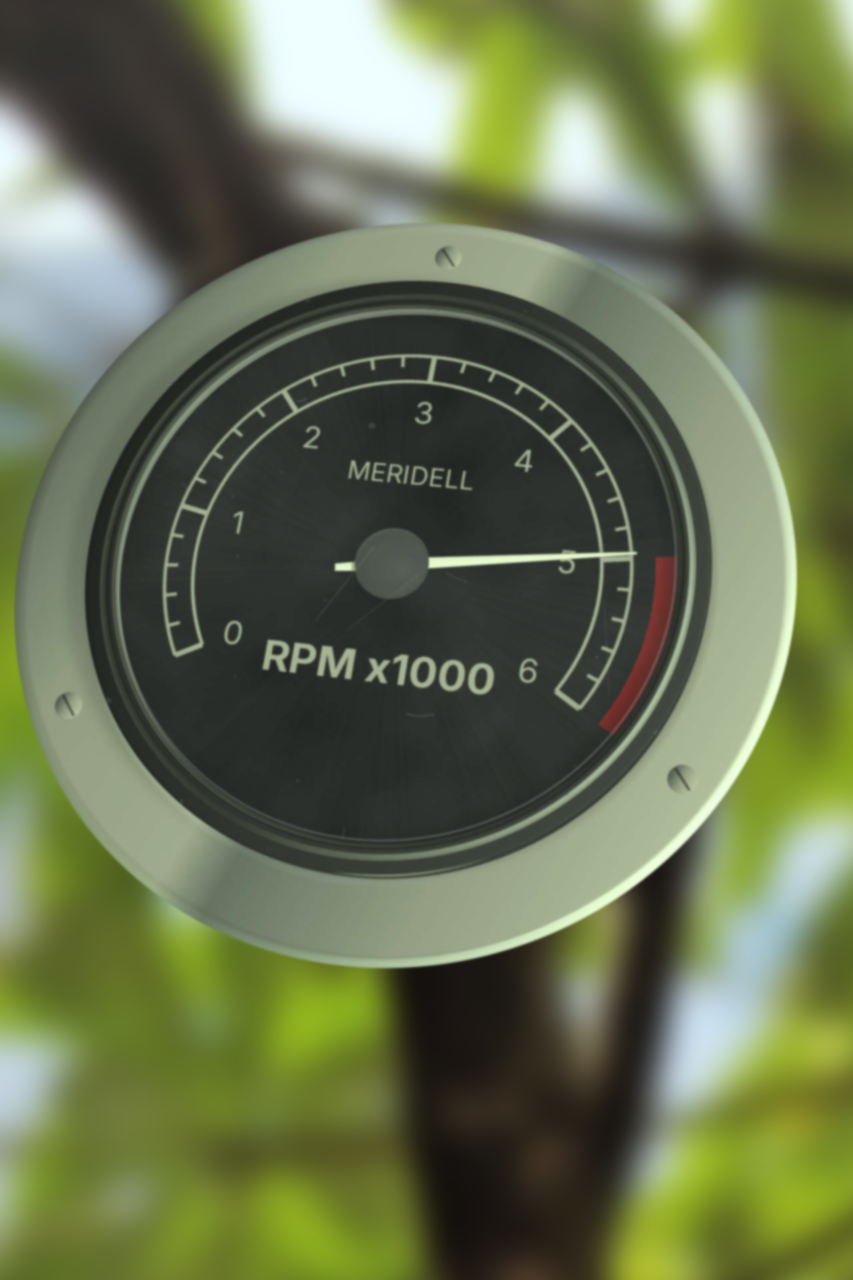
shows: 5000 rpm
